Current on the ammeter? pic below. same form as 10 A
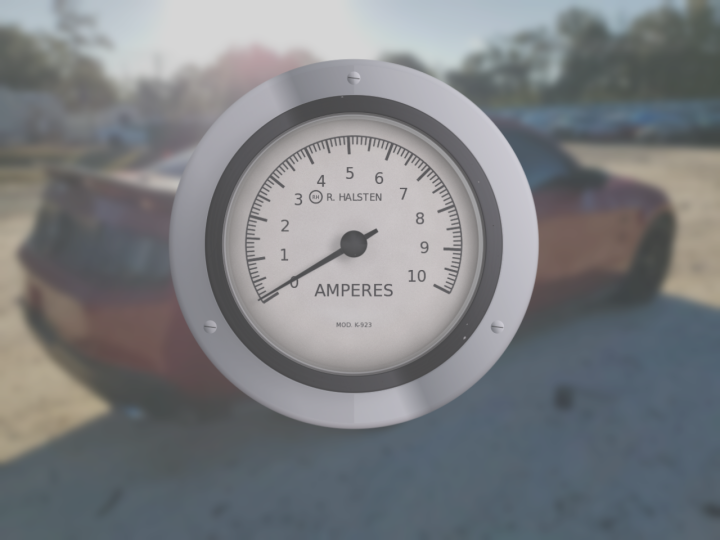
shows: 0.1 A
